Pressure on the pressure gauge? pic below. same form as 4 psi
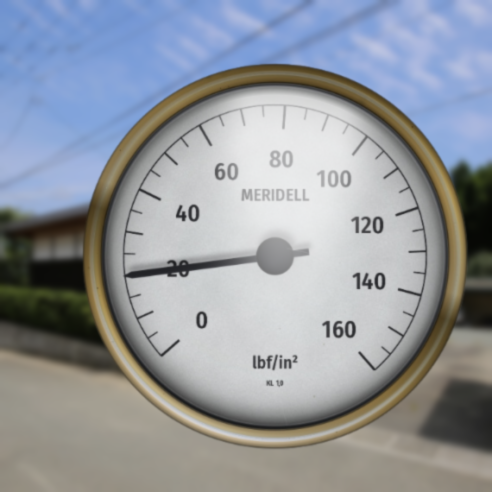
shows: 20 psi
